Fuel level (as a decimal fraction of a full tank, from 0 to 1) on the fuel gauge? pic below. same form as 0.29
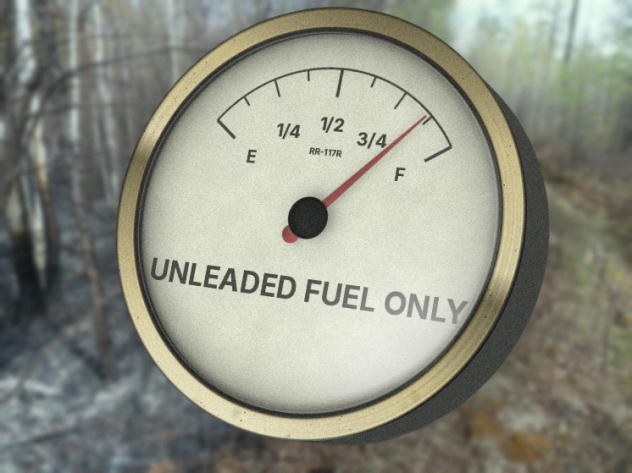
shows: 0.875
